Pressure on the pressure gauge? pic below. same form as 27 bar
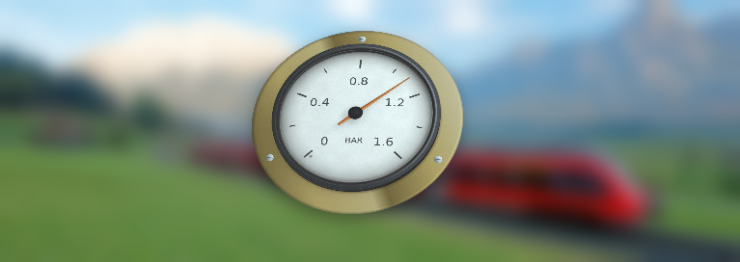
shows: 1.1 bar
